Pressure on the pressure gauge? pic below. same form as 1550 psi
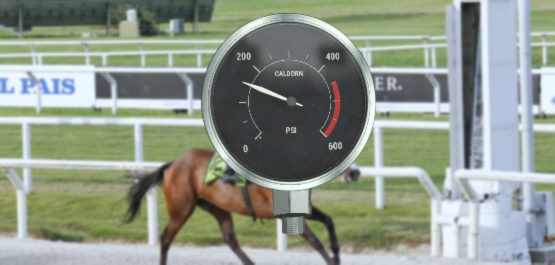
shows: 150 psi
